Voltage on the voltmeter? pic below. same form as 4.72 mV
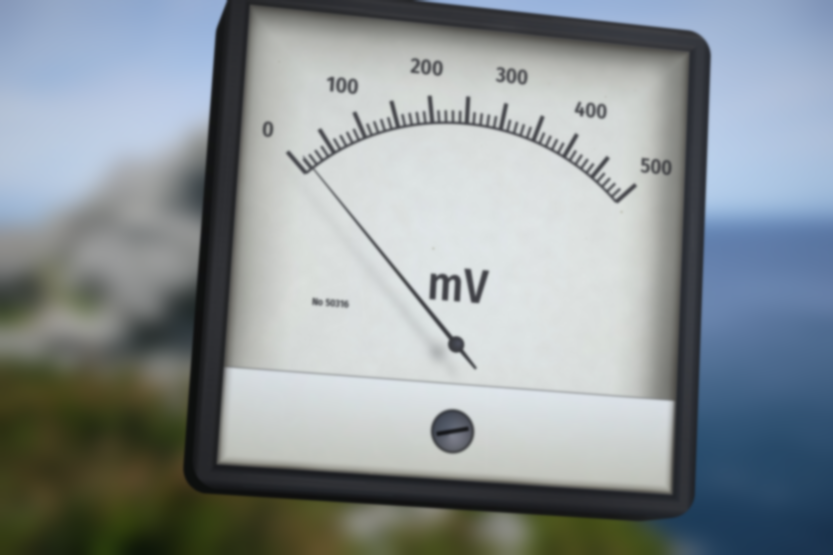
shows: 10 mV
